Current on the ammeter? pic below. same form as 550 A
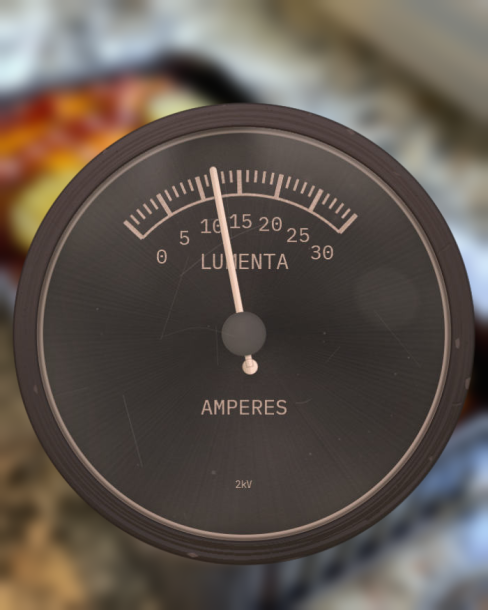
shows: 12 A
